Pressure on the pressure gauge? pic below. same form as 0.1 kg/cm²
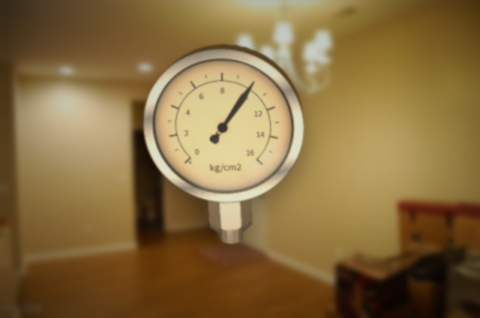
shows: 10 kg/cm²
